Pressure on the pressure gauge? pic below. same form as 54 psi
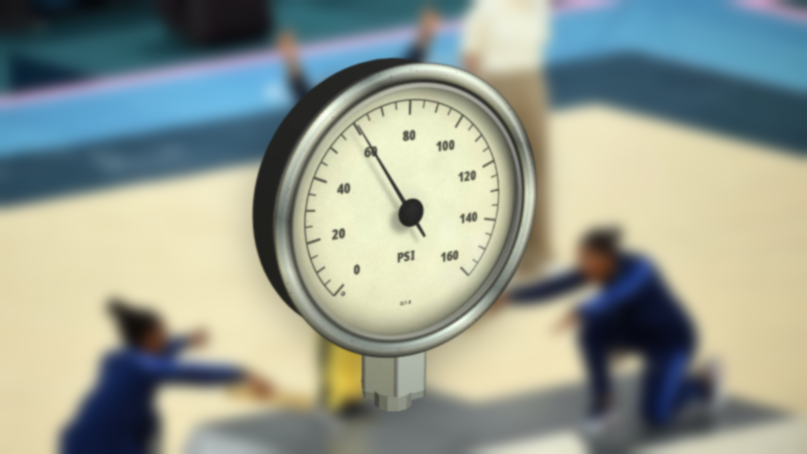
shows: 60 psi
